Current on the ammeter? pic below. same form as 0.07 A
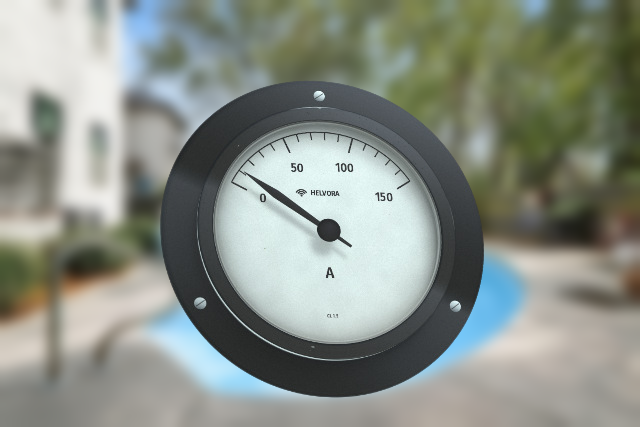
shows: 10 A
